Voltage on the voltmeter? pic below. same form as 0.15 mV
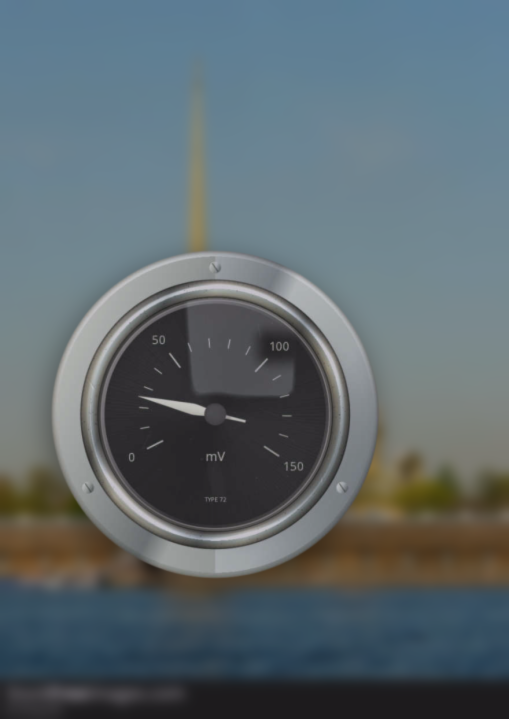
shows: 25 mV
